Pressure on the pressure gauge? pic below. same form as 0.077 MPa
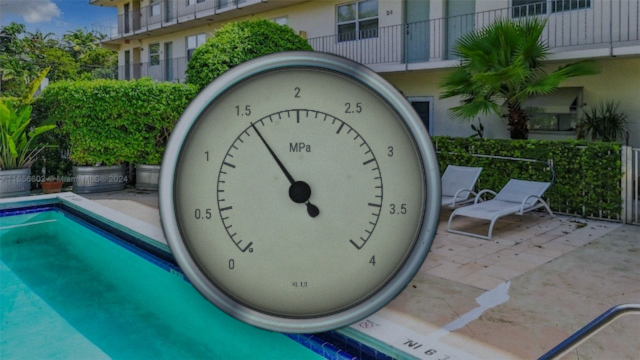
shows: 1.5 MPa
